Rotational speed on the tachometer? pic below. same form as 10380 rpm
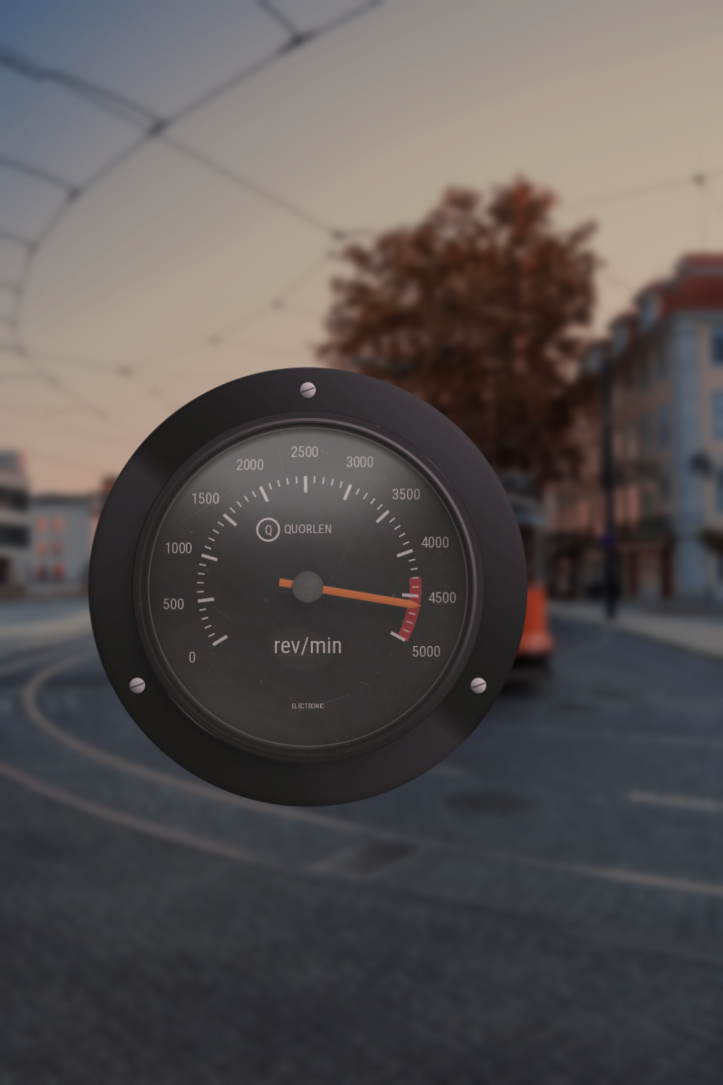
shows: 4600 rpm
